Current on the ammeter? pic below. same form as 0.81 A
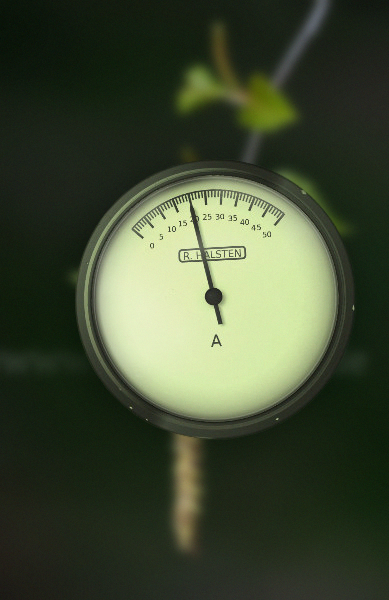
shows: 20 A
